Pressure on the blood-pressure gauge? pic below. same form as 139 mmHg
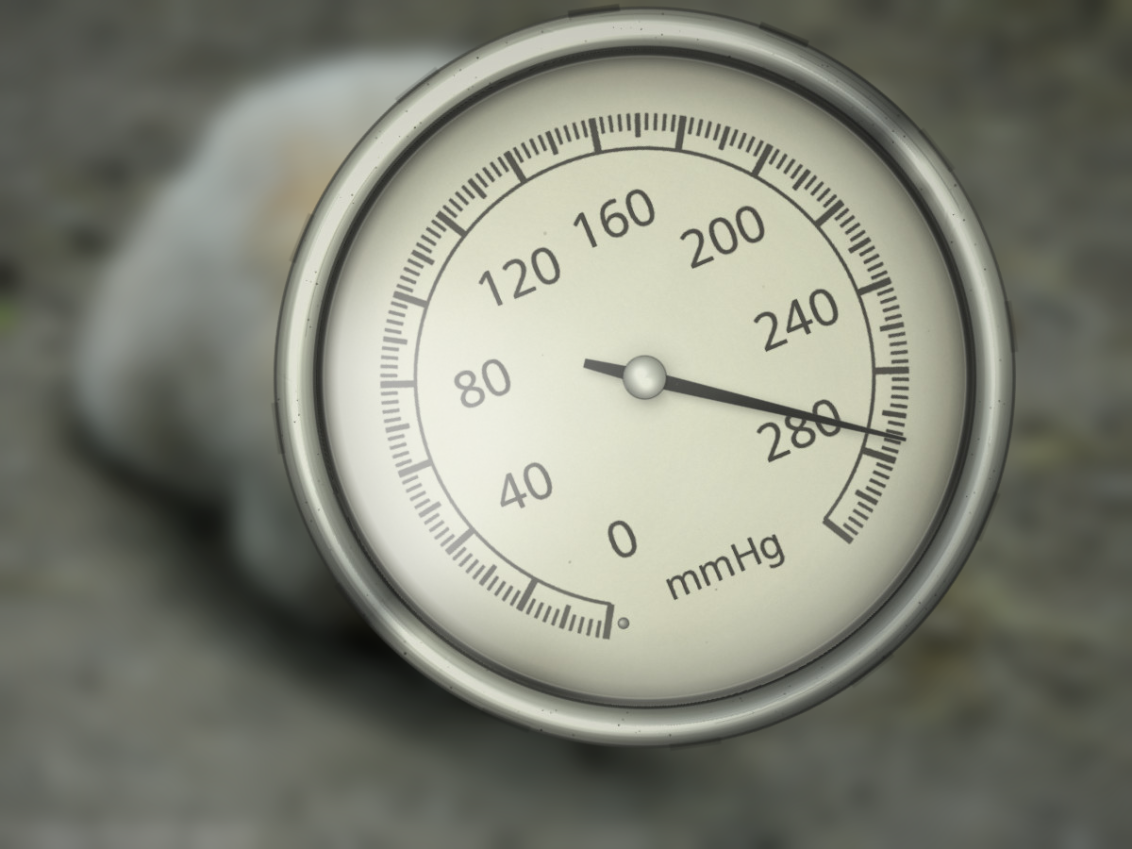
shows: 275 mmHg
